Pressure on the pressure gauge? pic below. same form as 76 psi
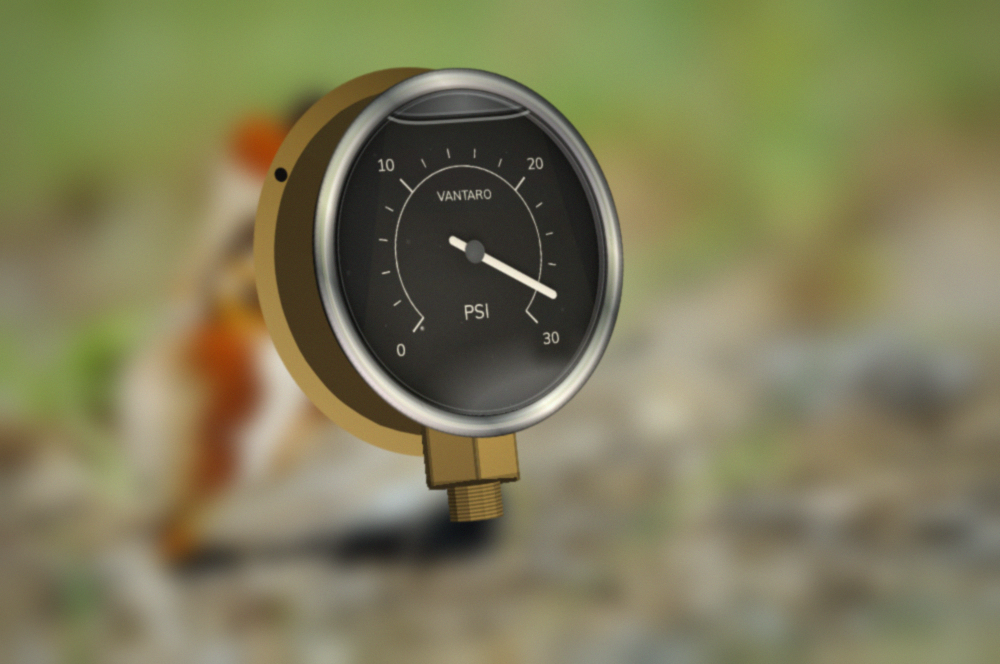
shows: 28 psi
